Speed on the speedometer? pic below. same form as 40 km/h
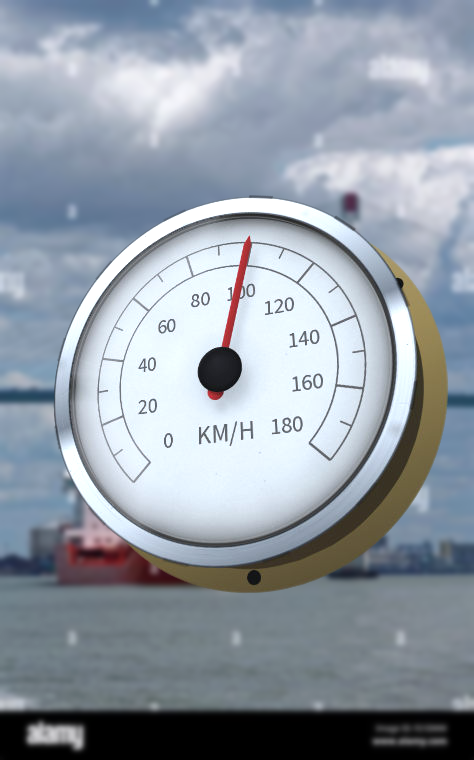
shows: 100 km/h
